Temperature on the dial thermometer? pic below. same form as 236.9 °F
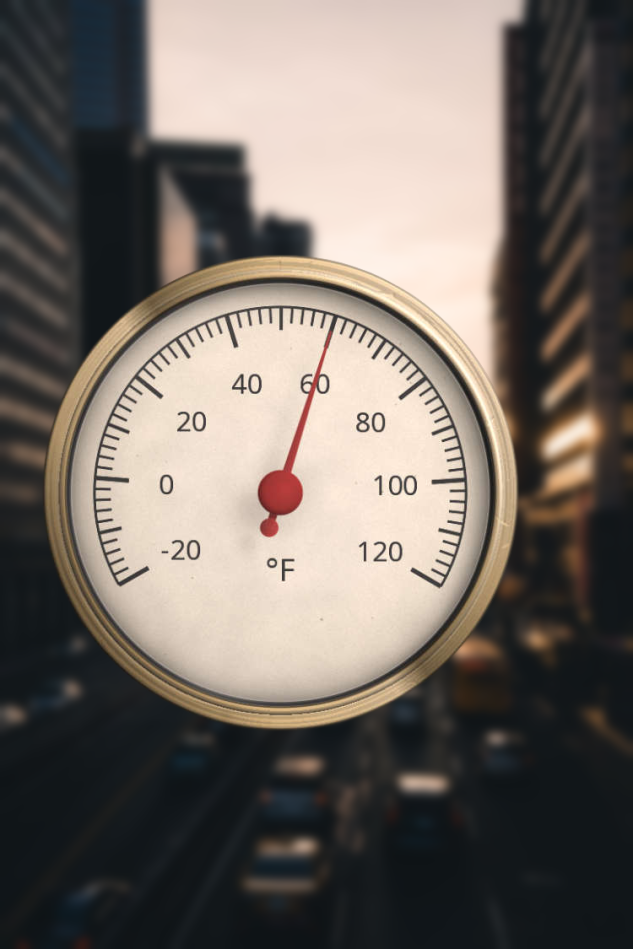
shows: 60 °F
